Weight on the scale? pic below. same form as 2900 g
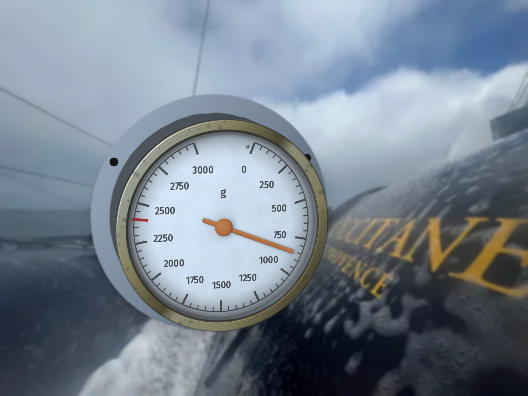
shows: 850 g
